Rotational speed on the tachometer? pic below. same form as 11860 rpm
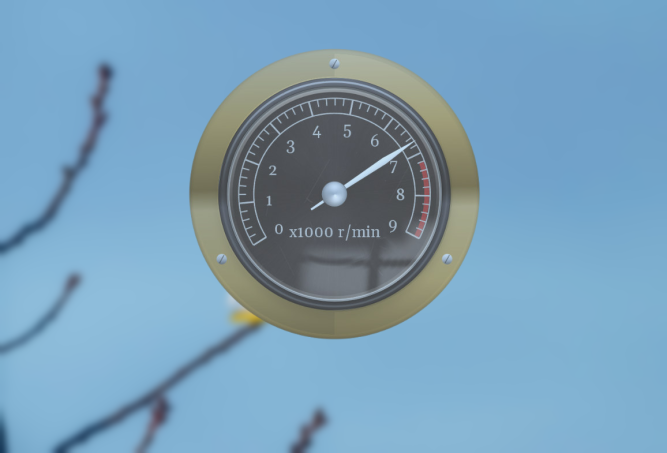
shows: 6700 rpm
